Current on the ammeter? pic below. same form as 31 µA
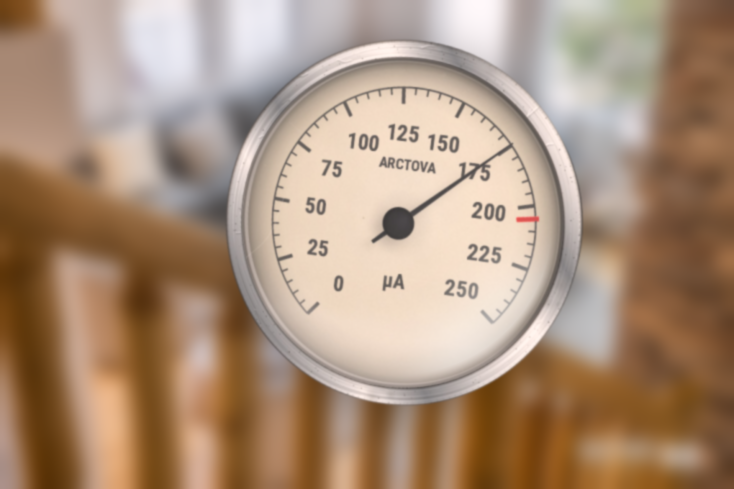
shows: 175 µA
